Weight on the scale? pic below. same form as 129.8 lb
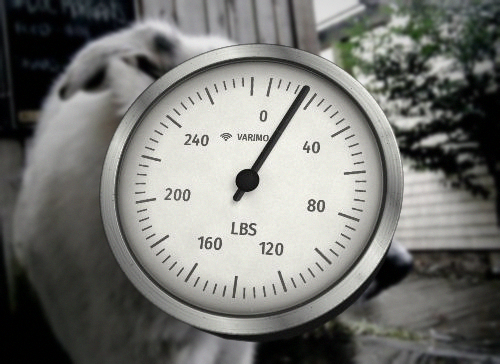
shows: 16 lb
